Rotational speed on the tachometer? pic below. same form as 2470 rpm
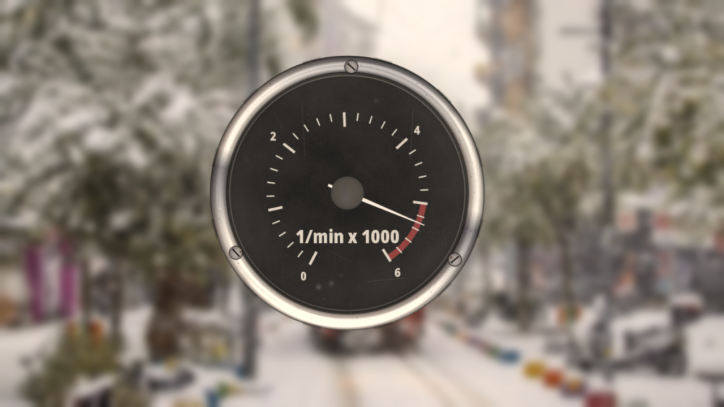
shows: 5300 rpm
